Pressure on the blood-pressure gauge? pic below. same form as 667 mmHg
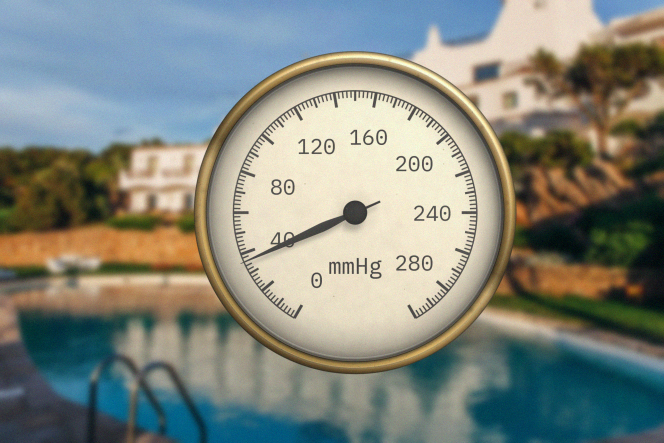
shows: 36 mmHg
